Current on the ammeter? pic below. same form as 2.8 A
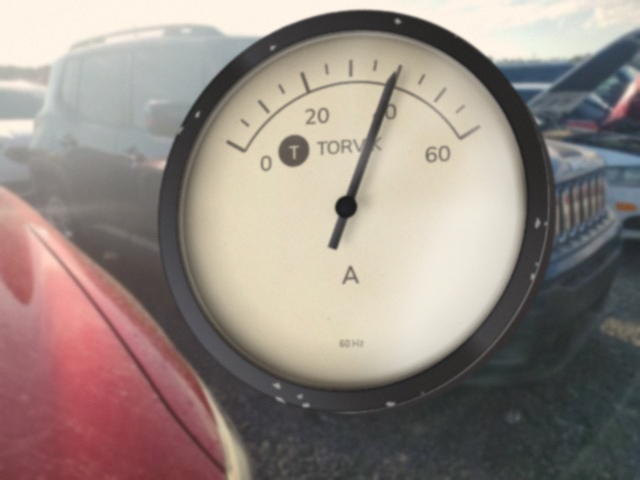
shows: 40 A
